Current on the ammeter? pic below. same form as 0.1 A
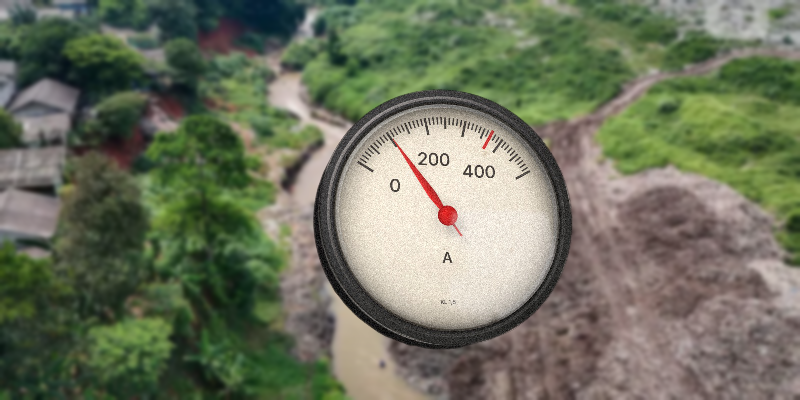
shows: 100 A
